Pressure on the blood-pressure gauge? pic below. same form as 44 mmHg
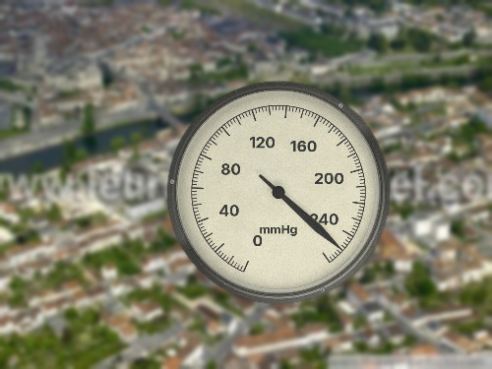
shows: 250 mmHg
